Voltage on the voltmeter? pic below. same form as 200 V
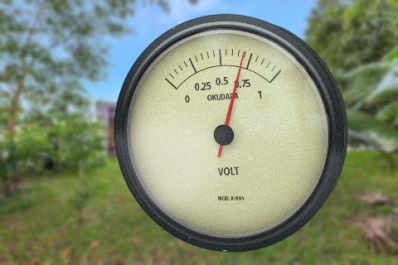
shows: 0.7 V
